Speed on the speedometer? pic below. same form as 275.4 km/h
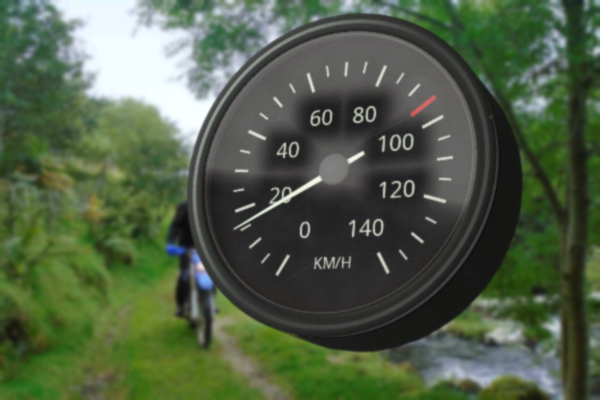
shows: 15 km/h
